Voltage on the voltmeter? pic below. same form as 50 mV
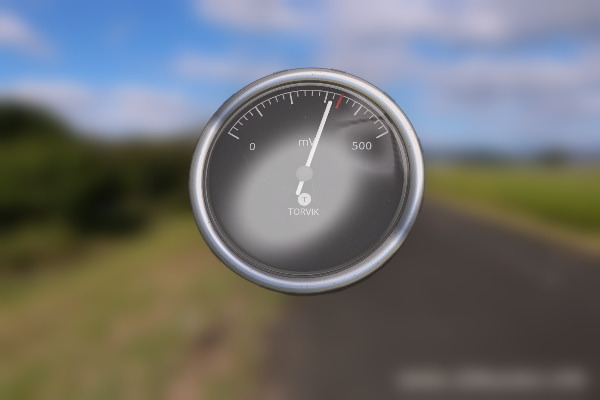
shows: 320 mV
